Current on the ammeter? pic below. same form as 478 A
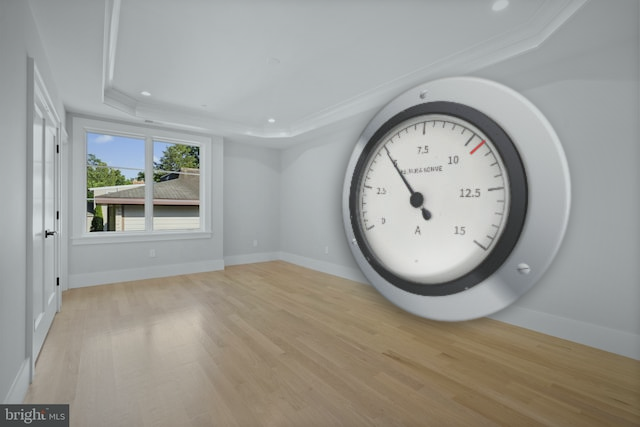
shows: 5 A
